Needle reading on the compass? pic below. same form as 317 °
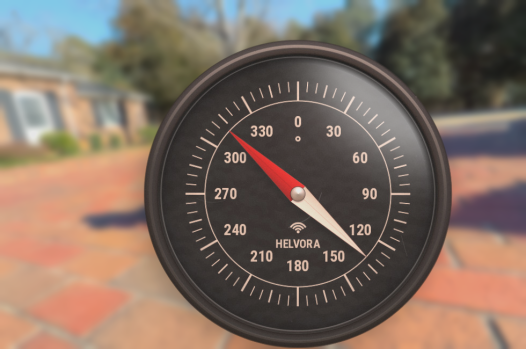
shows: 312.5 °
